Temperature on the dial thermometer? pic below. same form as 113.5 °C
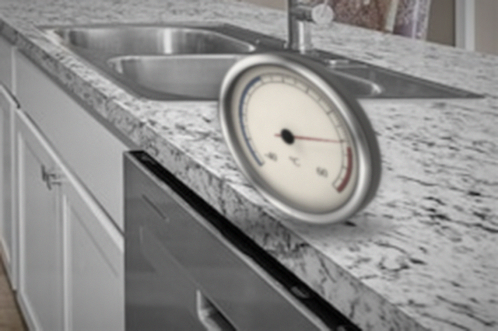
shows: 40 °C
